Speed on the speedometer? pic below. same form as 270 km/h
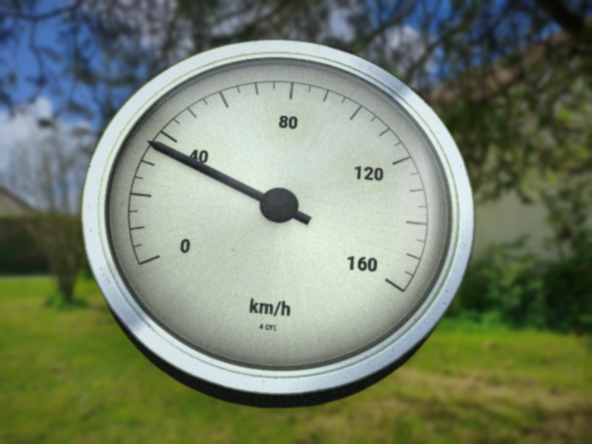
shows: 35 km/h
